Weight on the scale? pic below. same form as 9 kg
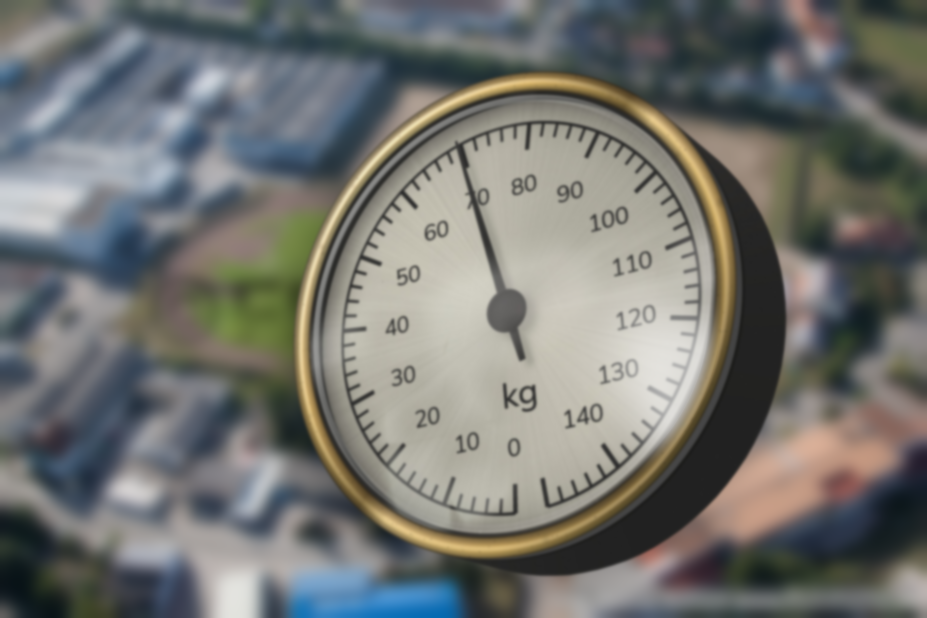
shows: 70 kg
